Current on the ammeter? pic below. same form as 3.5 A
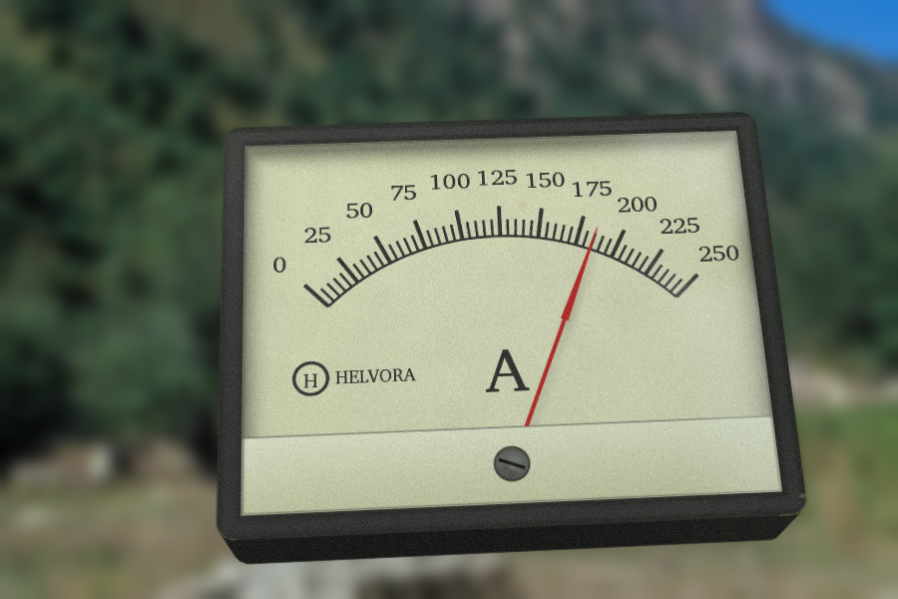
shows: 185 A
